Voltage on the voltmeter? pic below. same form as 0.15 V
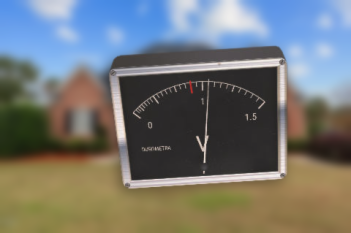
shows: 1.05 V
